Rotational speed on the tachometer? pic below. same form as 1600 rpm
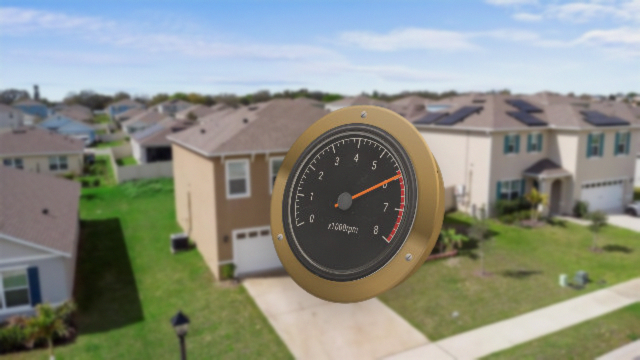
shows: 6000 rpm
